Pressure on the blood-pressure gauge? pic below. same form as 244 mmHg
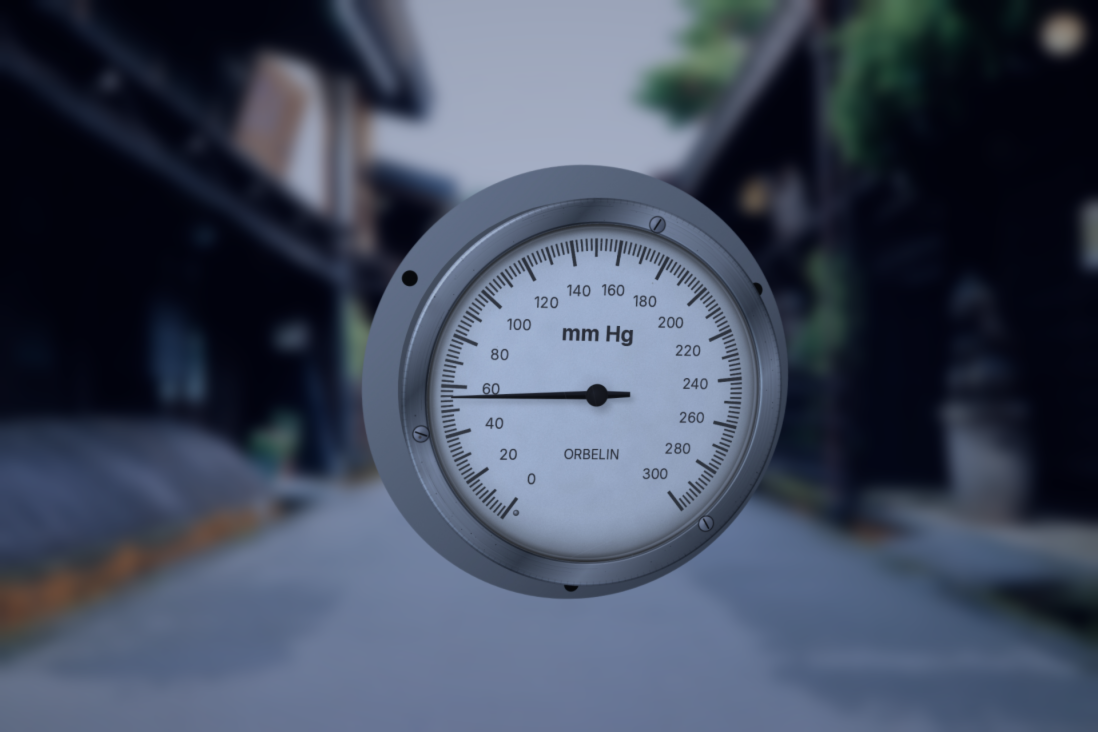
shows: 56 mmHg
